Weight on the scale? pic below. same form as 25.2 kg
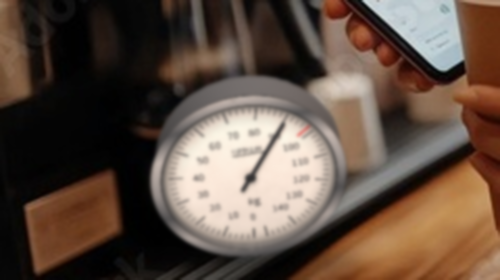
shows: 90 kg
